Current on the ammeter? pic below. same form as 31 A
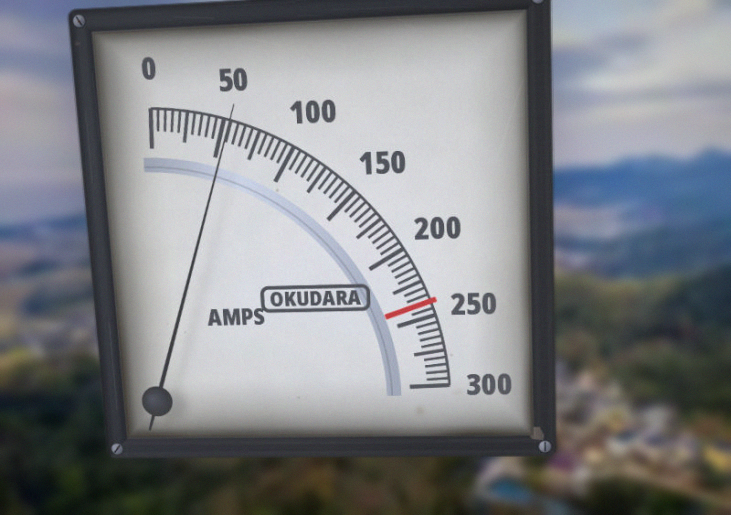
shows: 55 A
